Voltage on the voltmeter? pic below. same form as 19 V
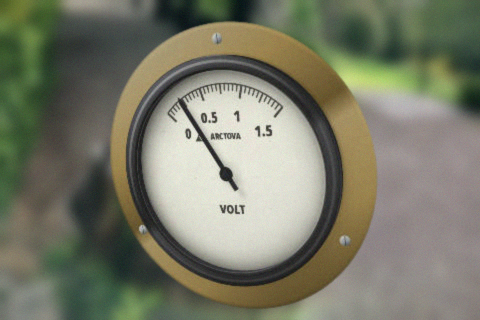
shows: 0.25 V
